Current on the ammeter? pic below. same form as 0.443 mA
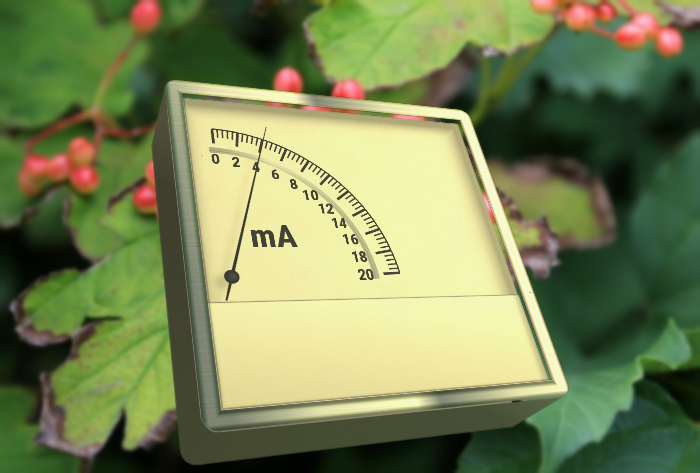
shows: 4 mA
